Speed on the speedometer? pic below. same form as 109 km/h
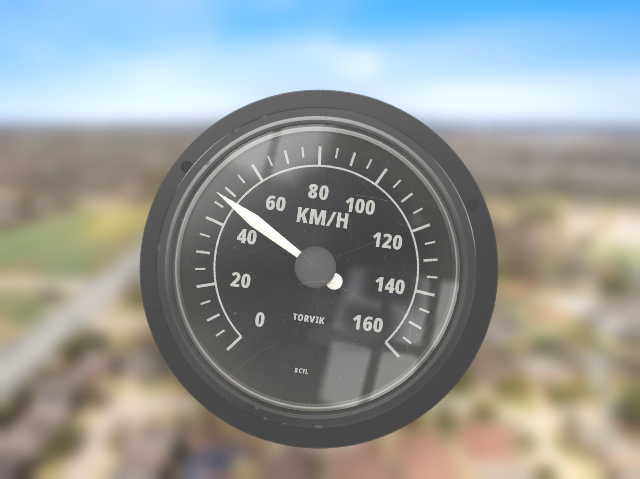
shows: 47.5 km/h
